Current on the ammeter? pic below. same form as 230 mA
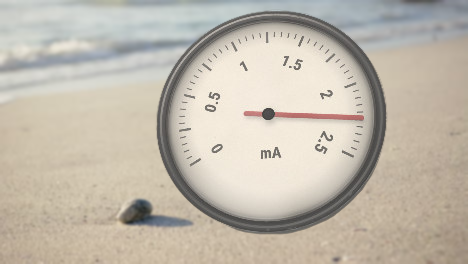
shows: 2.25 mA
